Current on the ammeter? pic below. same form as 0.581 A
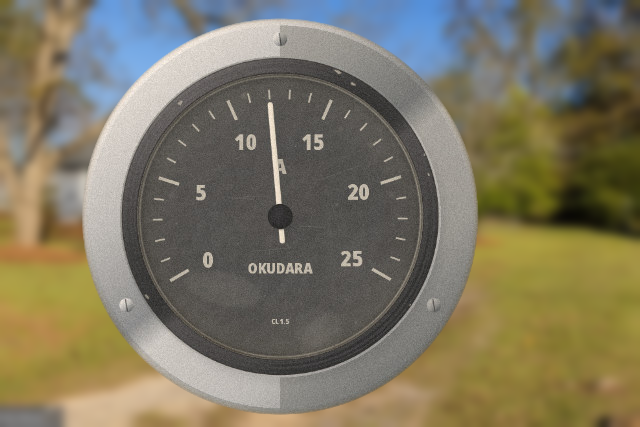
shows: 12 A
